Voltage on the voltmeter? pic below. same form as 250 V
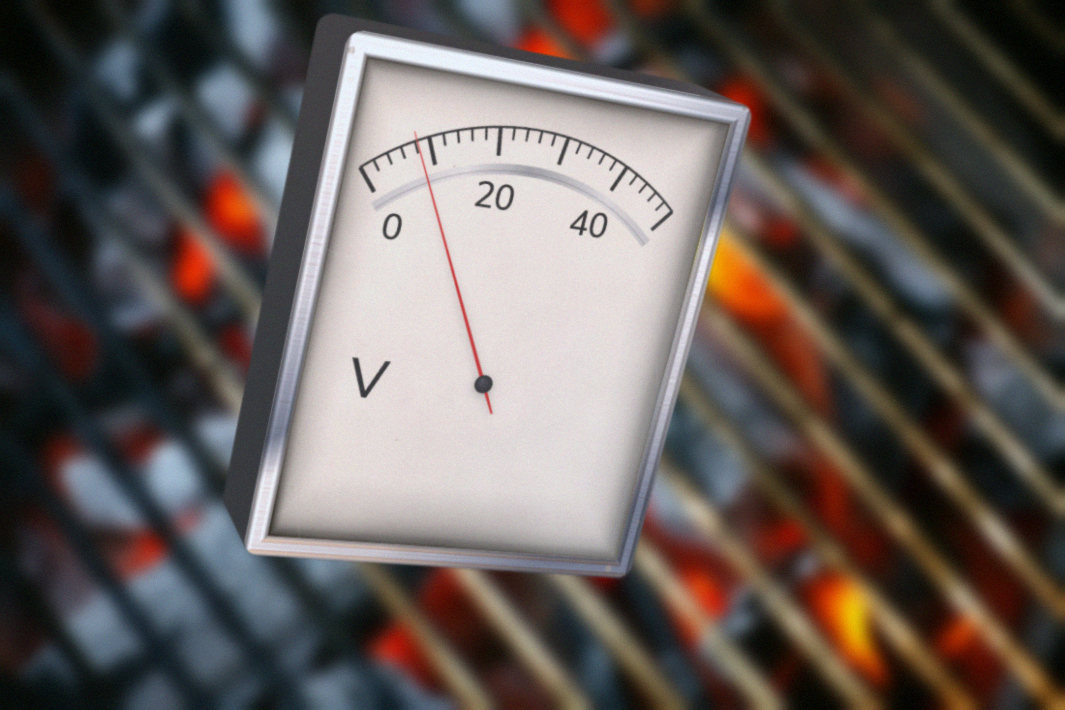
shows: 8 V
